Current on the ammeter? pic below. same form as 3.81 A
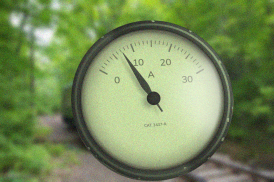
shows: 7 A
